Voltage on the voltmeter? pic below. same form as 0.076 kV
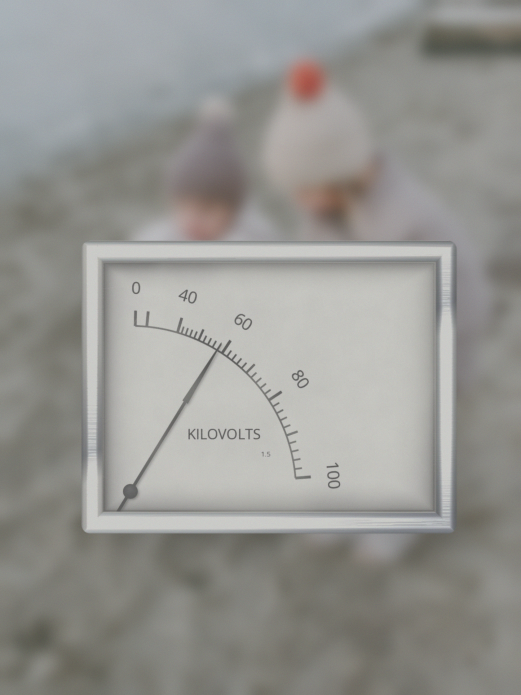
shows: 58 kV
